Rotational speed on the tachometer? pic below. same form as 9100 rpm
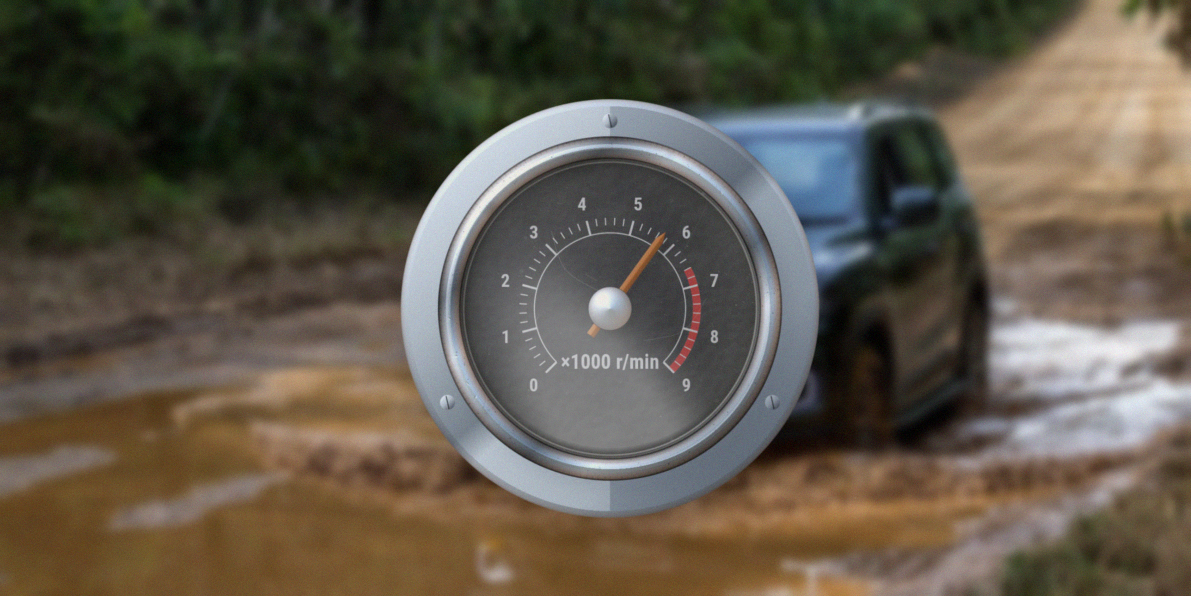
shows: 5700 rpm
